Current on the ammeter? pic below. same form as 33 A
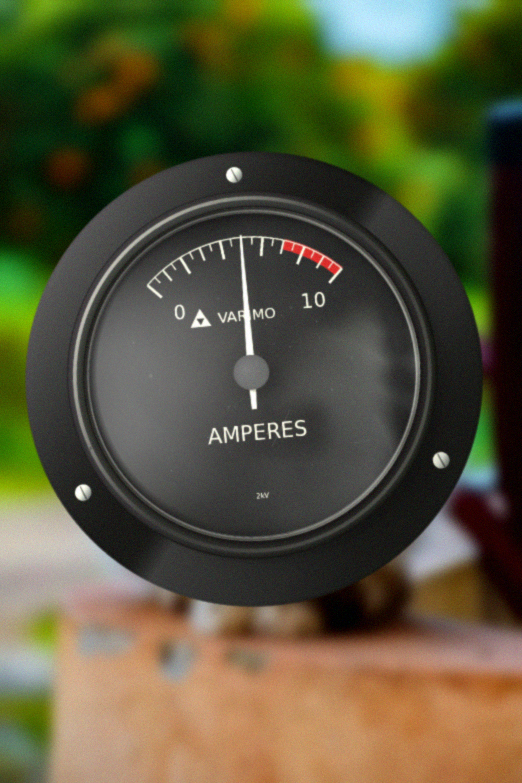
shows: 5 A
